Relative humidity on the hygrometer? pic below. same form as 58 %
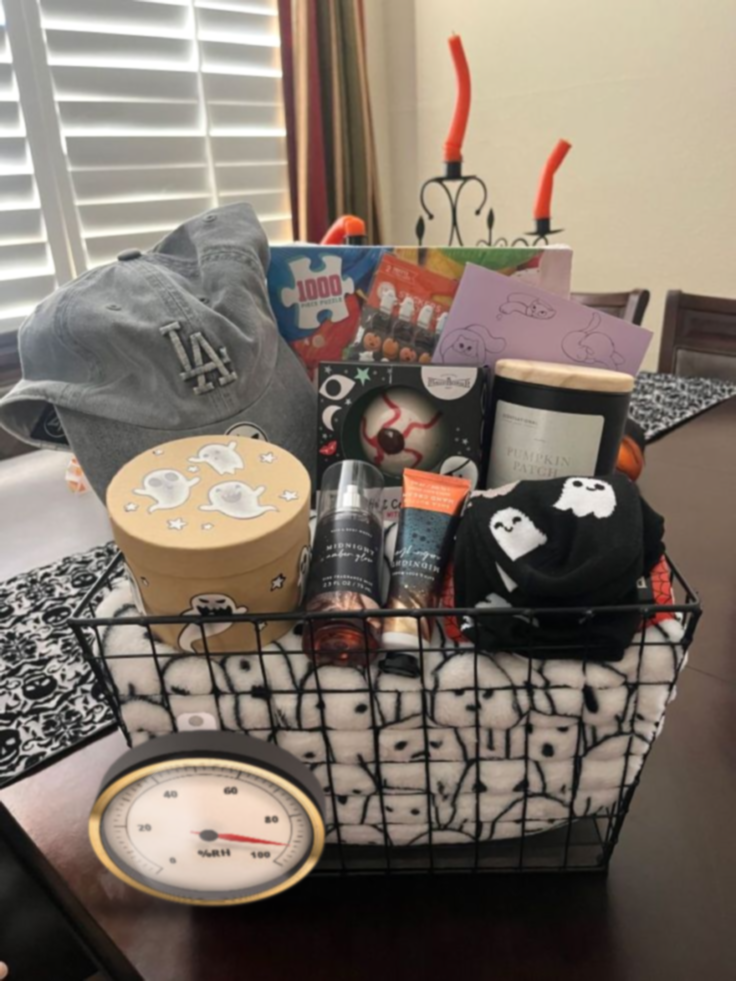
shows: 90 %
